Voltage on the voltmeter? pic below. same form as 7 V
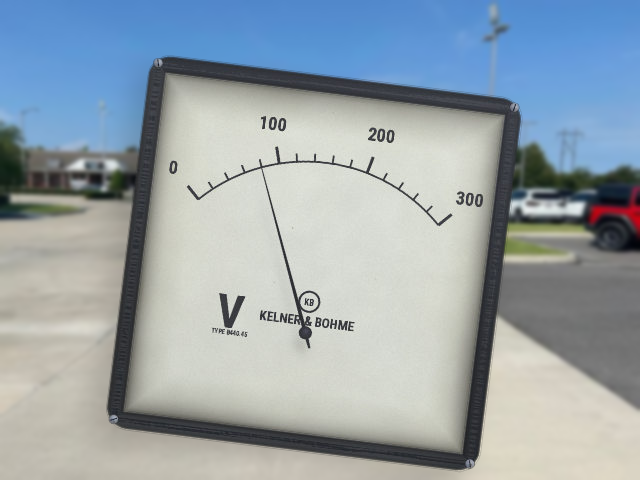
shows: 80 V
